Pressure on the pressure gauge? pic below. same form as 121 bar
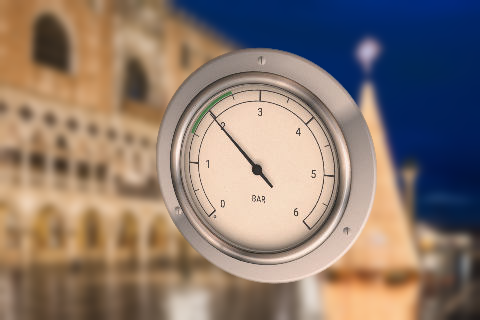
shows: 2 bar
